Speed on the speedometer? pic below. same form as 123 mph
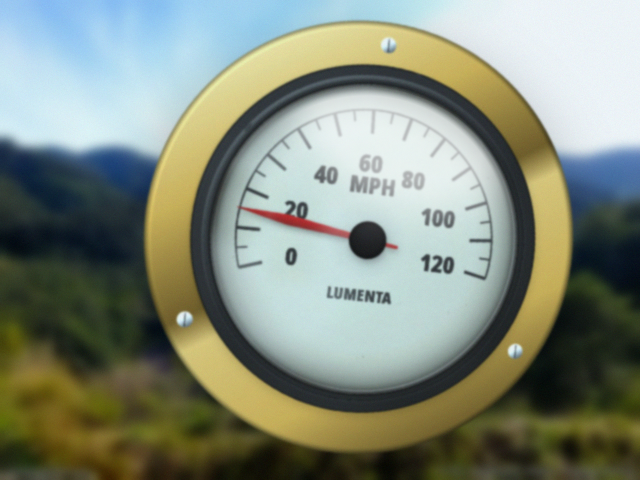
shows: 15 mph
